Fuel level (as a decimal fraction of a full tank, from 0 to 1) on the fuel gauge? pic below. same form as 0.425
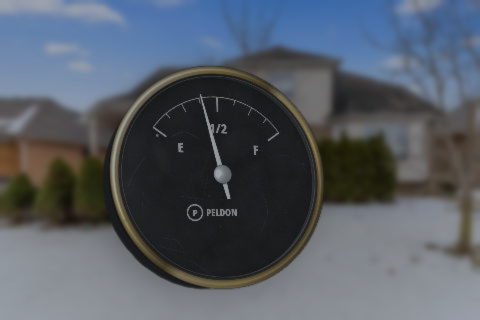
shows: 0.375
